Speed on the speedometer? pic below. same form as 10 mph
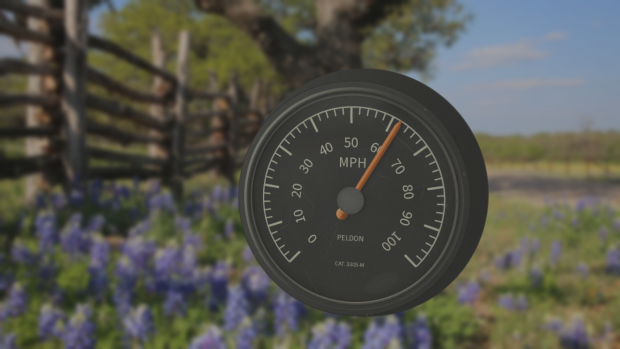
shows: 62 mph
